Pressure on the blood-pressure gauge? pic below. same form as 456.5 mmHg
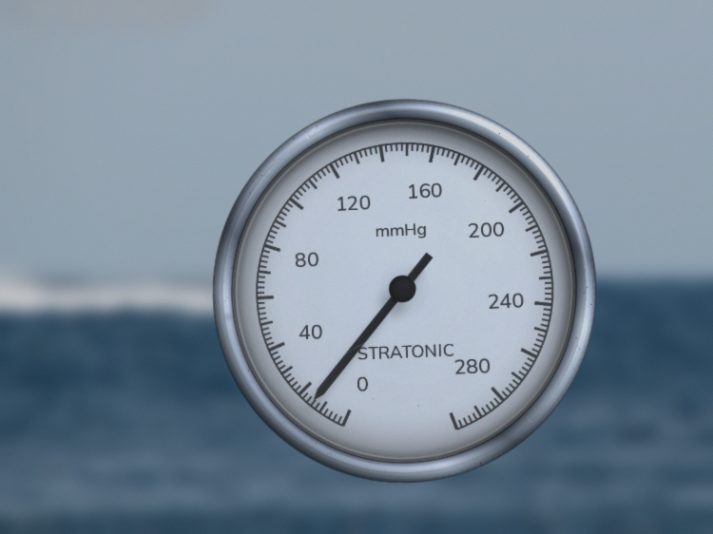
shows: 14 mmHg
